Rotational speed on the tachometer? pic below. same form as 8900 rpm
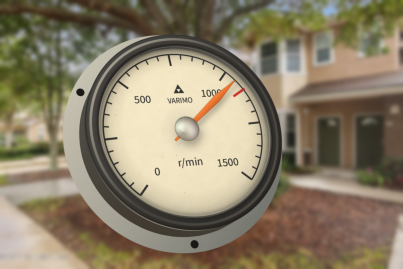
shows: 1050 rpm
